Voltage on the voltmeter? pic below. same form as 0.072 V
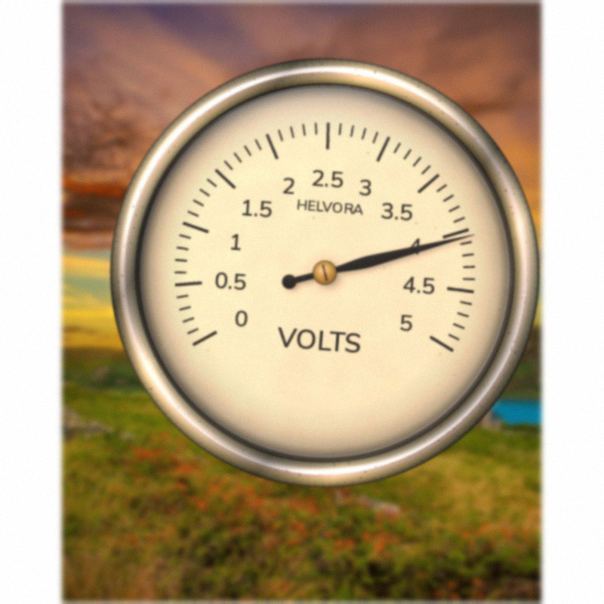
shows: 4.05 V
